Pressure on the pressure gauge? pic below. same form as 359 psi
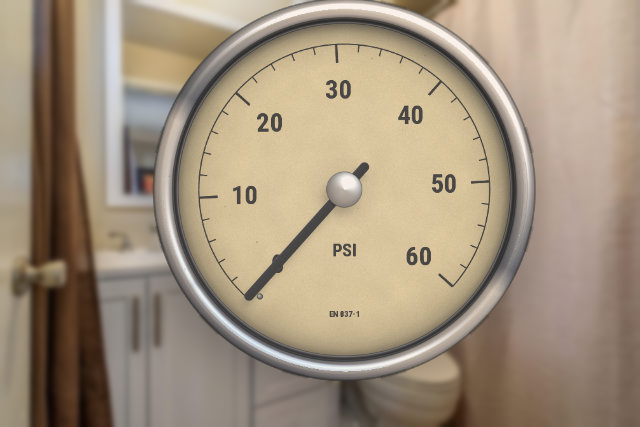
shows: 0 psi
